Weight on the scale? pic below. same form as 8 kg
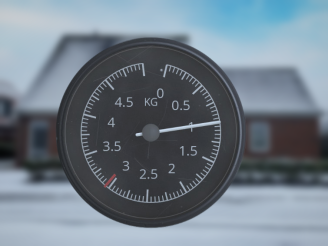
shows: 1 kg
